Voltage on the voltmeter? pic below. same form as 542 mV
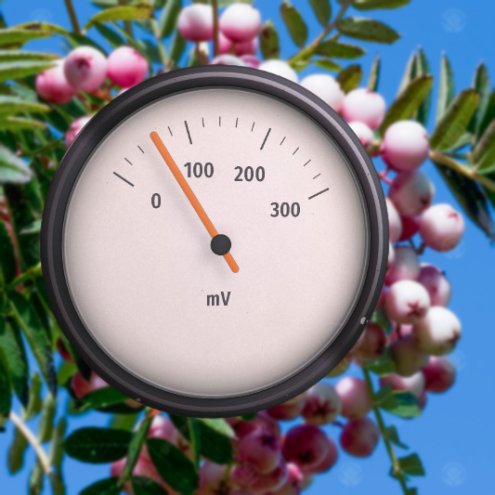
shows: 60 mV
